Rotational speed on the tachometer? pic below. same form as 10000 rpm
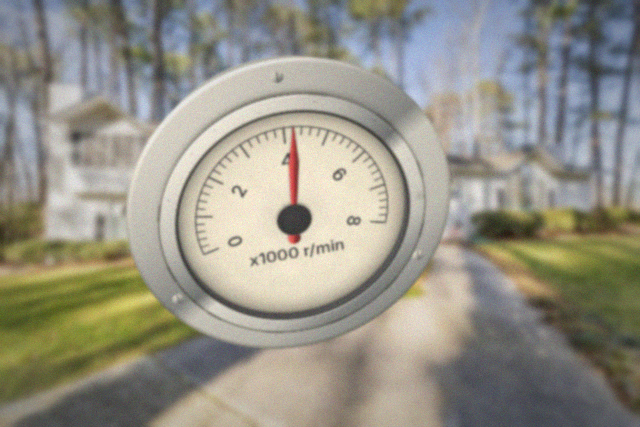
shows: 4200 rpm
